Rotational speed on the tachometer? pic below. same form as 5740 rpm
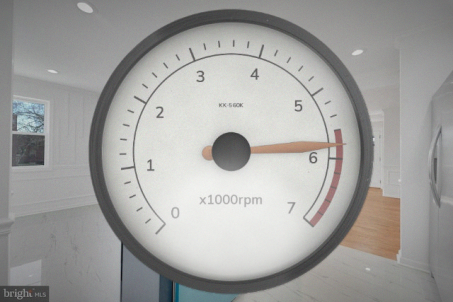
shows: 5800 rpm
